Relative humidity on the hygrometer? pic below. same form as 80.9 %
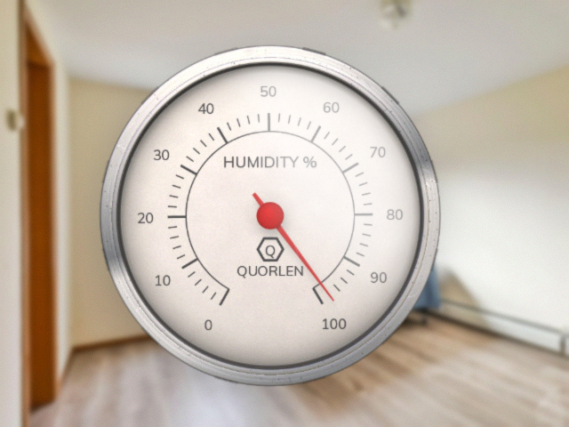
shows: 98 %
